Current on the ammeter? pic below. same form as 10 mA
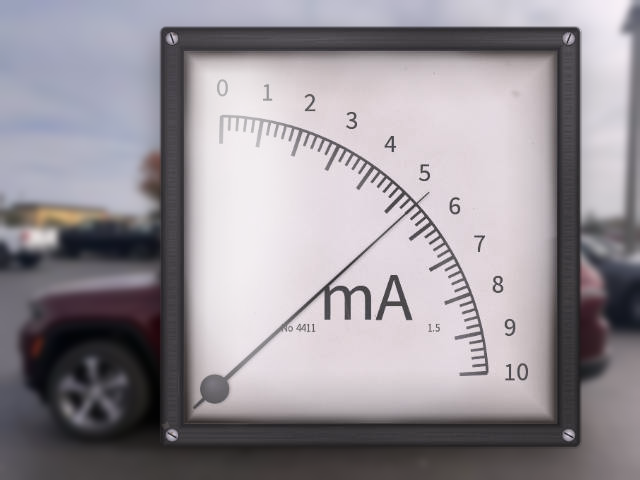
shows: 5.4 mA
